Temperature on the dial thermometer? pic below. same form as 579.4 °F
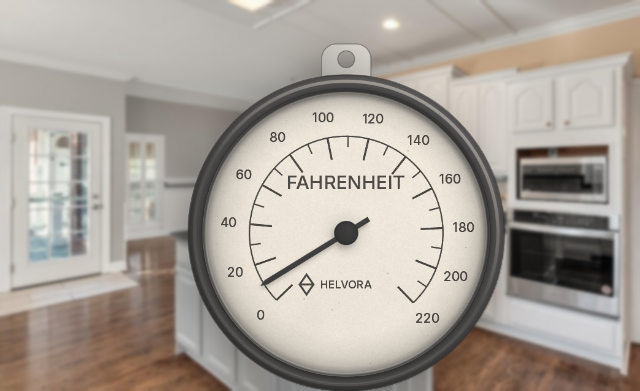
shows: 10 °F
